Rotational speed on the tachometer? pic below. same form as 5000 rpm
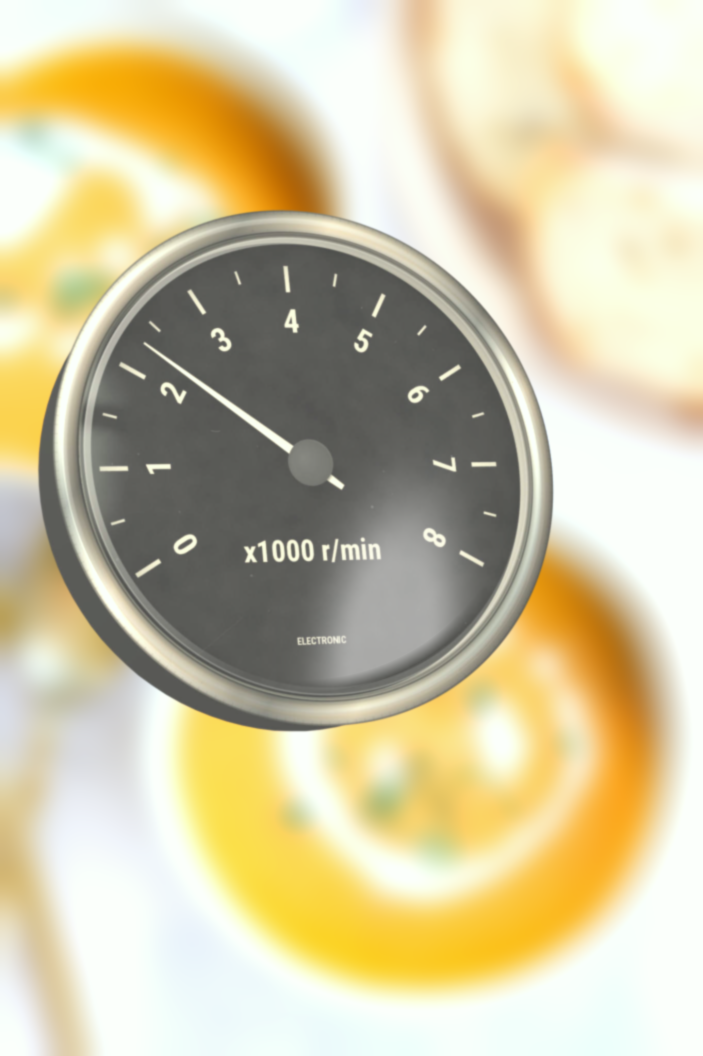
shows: 2250 rpm
